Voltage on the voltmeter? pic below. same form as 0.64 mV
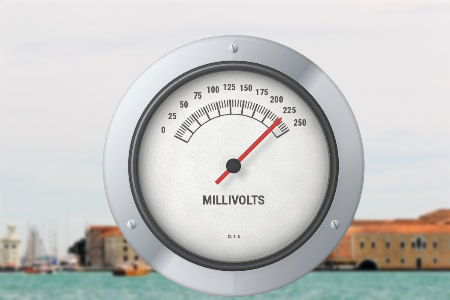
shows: 225 mV
